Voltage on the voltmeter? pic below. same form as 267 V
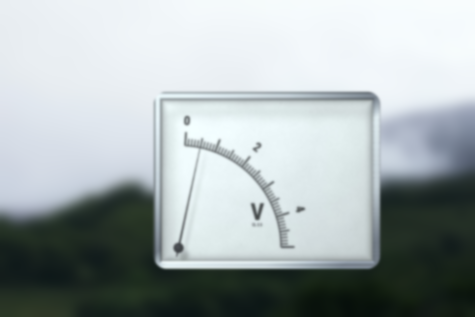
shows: 0.5 V
